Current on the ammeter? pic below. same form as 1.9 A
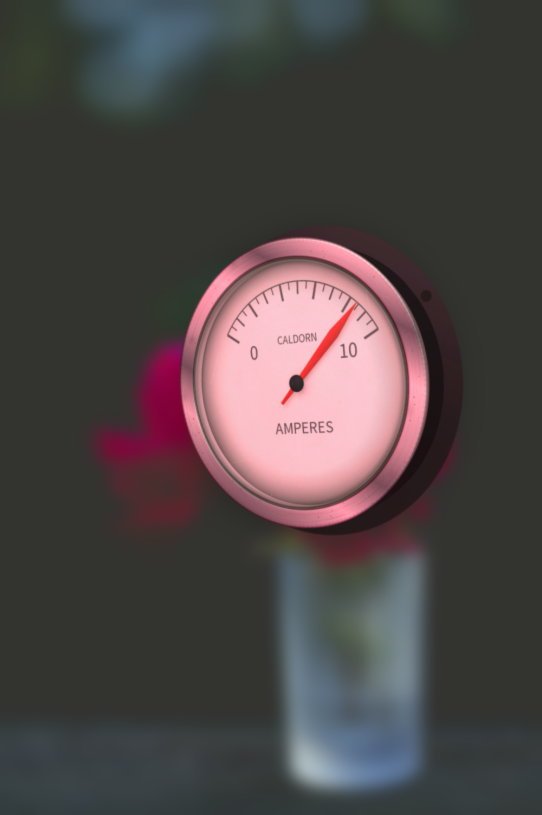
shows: 8.5 A
